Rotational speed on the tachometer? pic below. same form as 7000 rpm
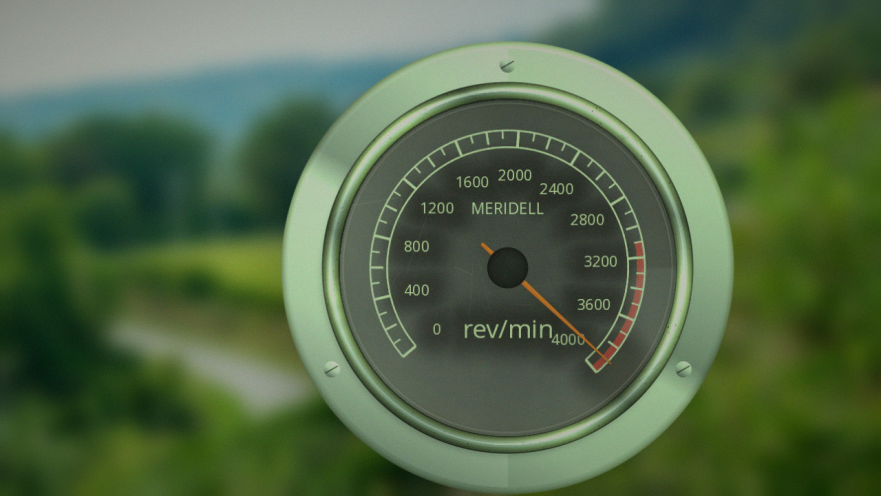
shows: 3900 rpm
